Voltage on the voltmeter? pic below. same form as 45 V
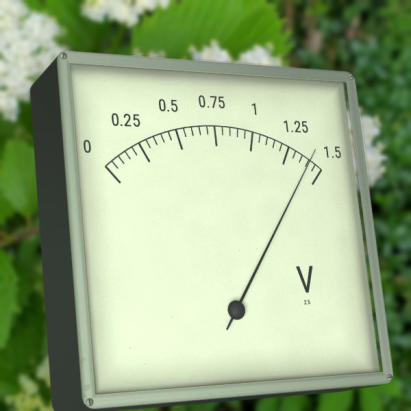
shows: 1.4 V
